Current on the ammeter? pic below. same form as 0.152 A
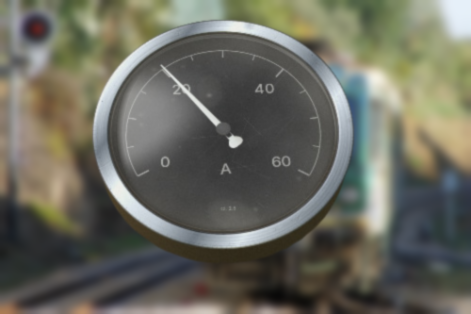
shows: 20 A
